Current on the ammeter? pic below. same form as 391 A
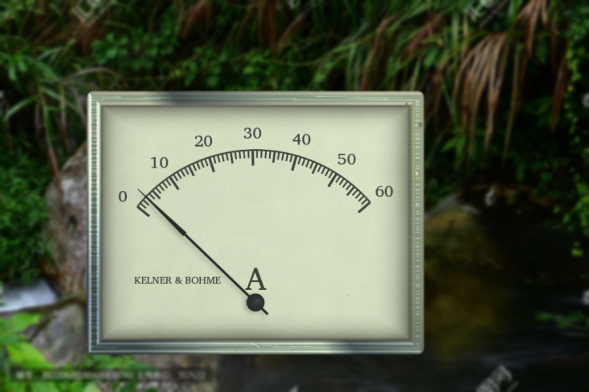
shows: 3 A
